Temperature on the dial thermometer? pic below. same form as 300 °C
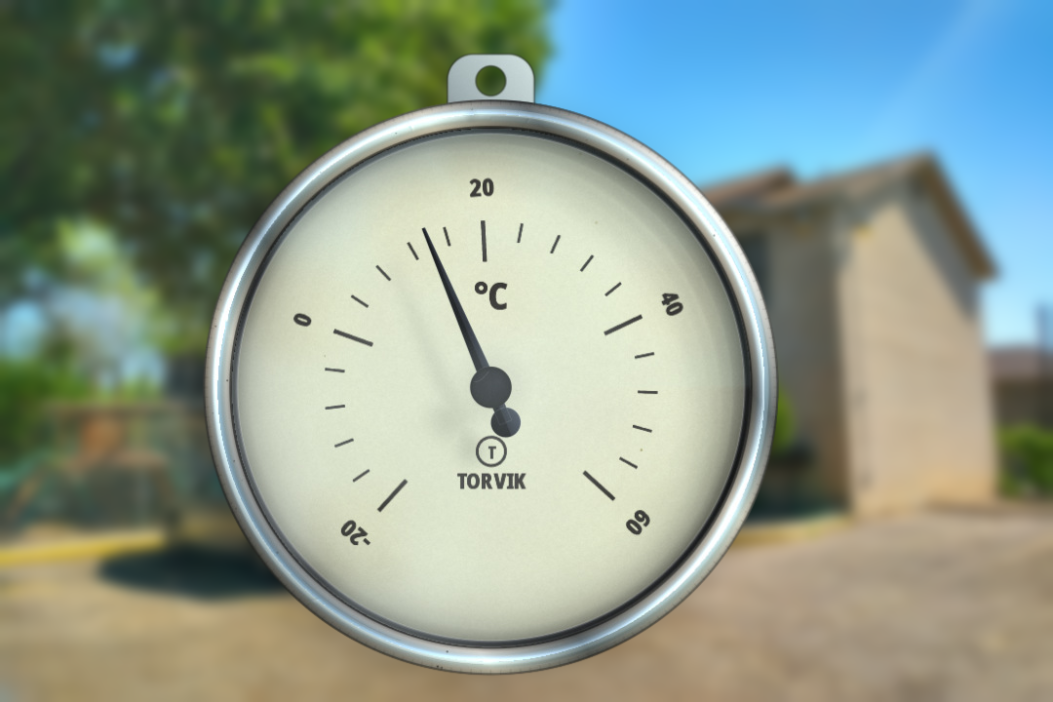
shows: 14 °C
